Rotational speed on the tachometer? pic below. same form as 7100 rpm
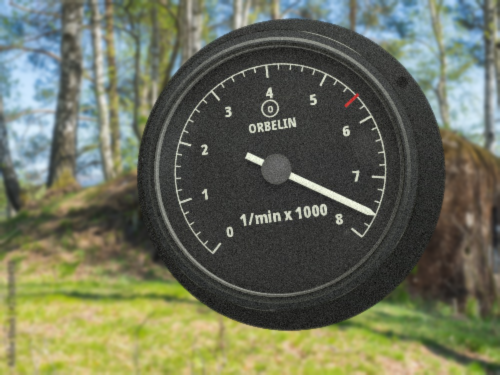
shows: 7600 rpm
